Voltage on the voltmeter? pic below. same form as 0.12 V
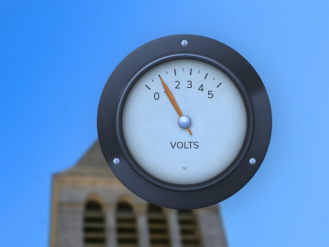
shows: 1 V
